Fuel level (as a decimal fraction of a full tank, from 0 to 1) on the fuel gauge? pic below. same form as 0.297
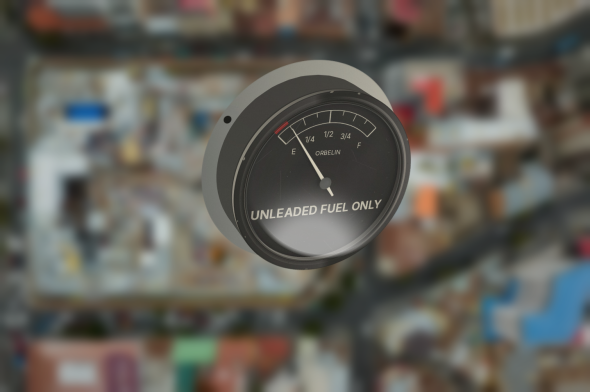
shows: 0.125
